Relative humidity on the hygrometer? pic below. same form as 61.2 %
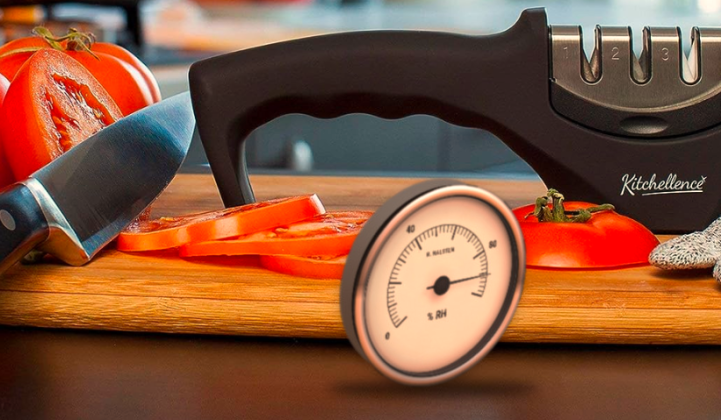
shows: 90 %
